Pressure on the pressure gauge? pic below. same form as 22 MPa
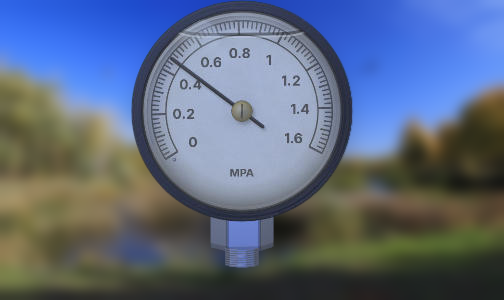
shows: 0.46 MPa
